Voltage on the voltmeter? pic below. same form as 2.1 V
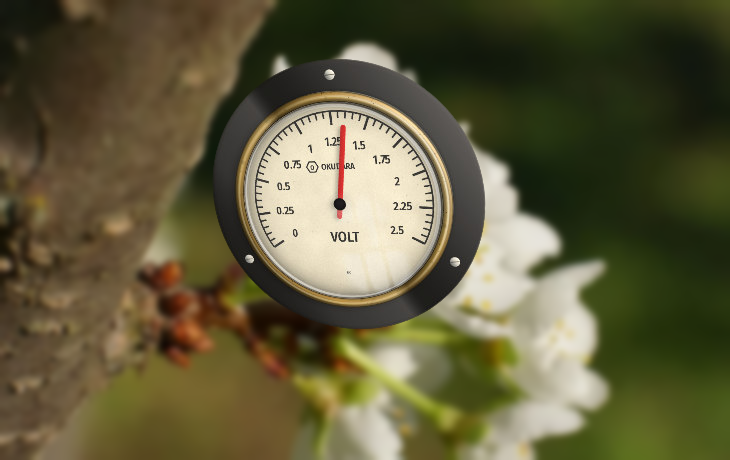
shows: 1.35 V
